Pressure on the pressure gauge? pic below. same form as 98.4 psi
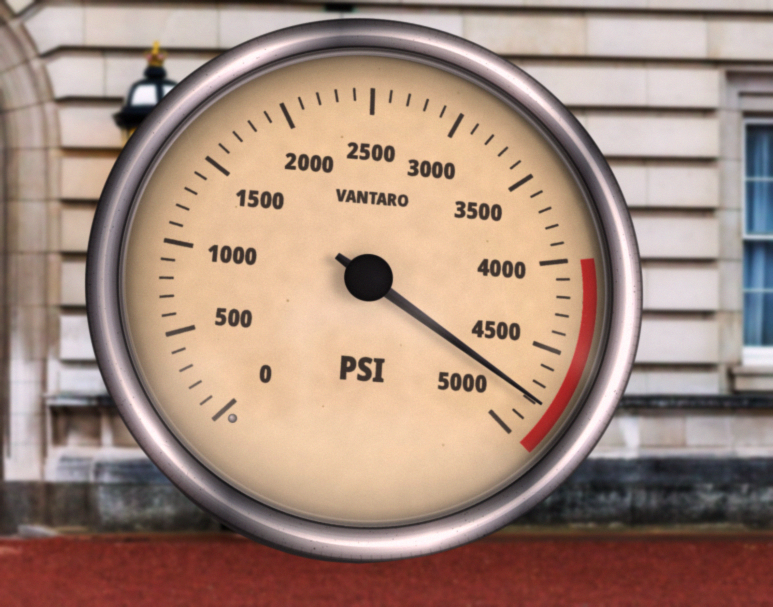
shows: 4800 psi
